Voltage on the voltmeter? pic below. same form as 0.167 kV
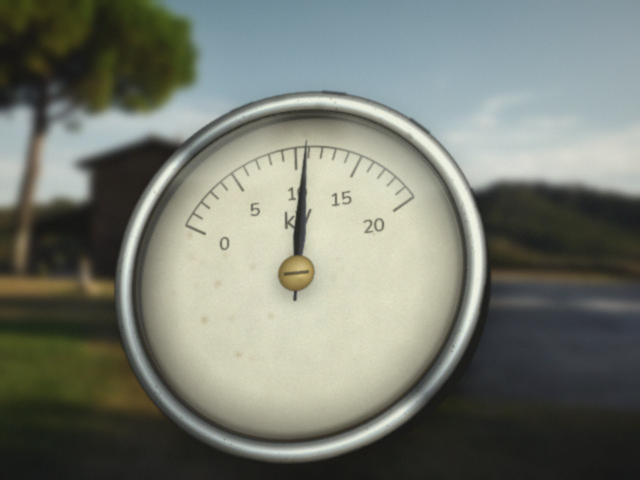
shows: 11 kV
